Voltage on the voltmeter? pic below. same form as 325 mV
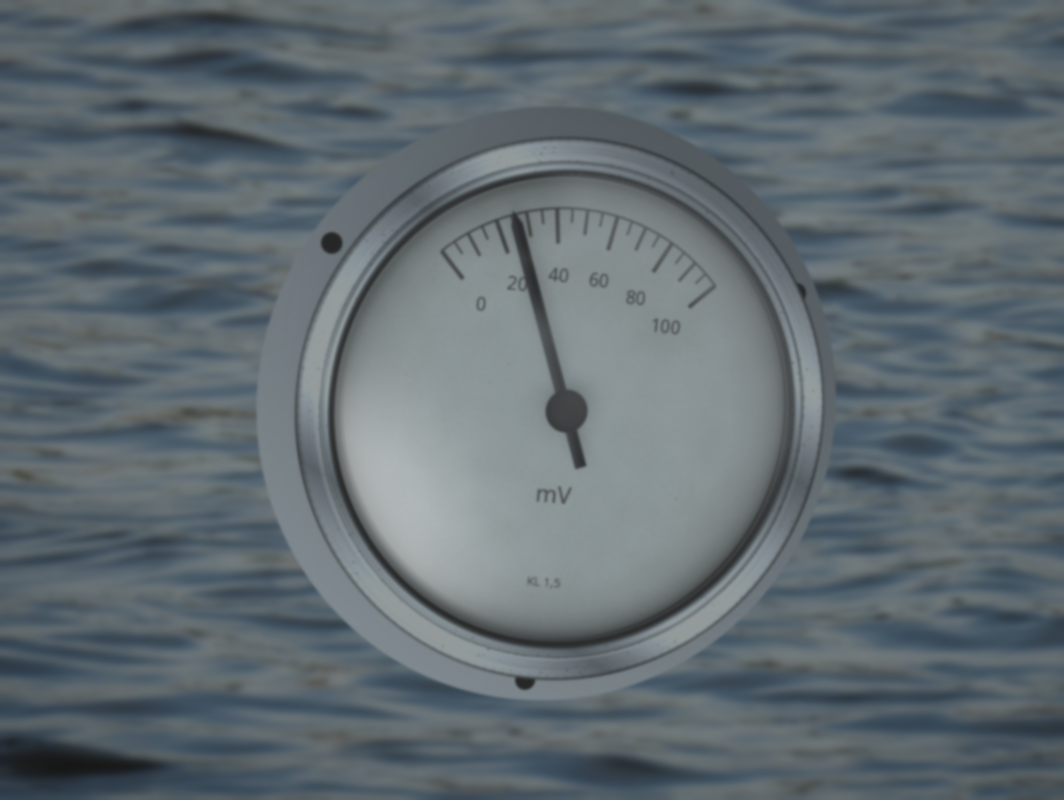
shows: 25 mV
